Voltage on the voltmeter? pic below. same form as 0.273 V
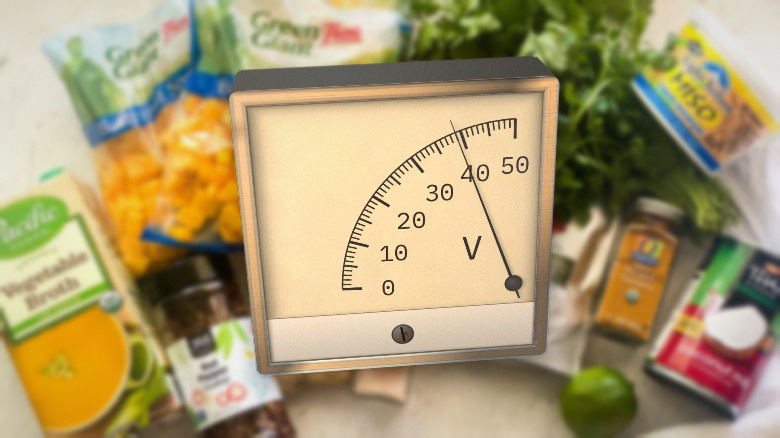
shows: 39 V
